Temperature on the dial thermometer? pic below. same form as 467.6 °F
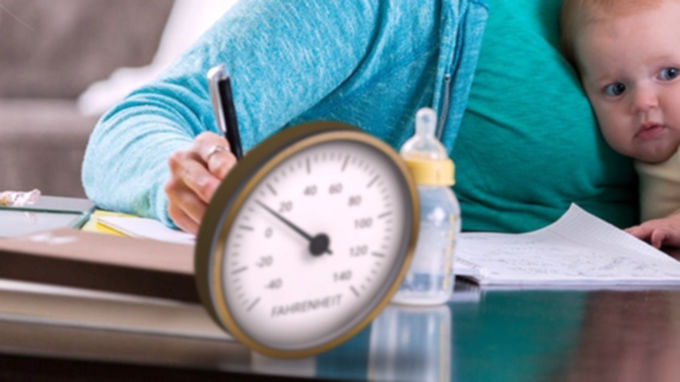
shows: 12 °F
